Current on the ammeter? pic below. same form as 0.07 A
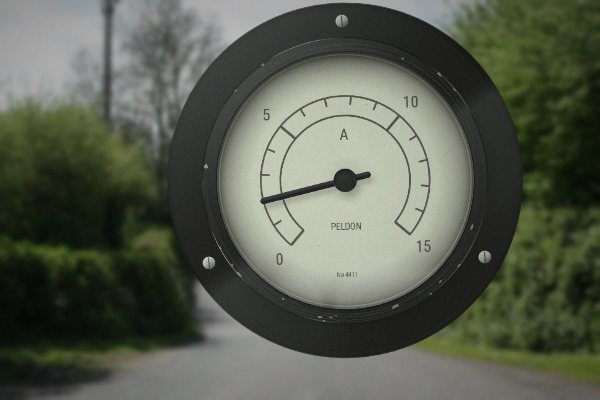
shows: 2 A
